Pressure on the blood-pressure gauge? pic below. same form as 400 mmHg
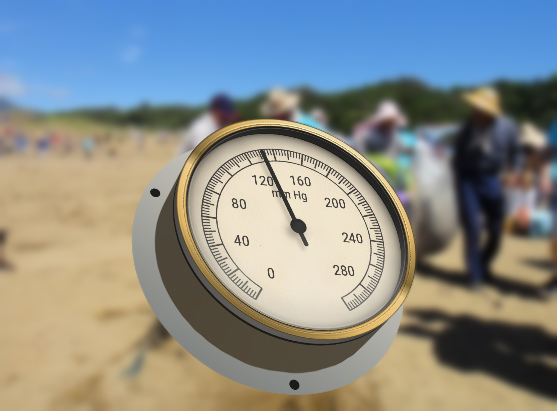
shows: 130 mmHg
